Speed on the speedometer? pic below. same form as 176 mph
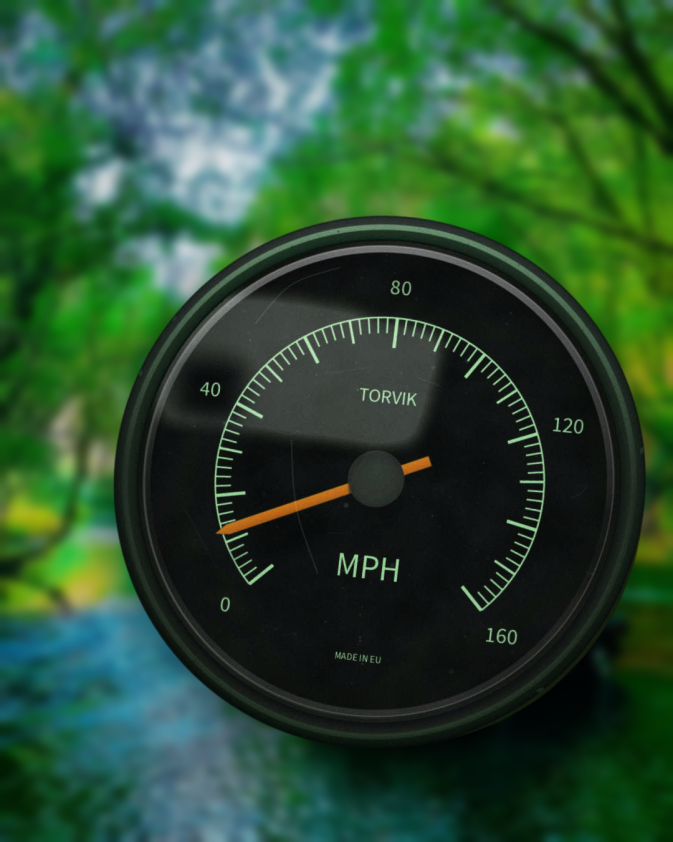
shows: 12 mph
